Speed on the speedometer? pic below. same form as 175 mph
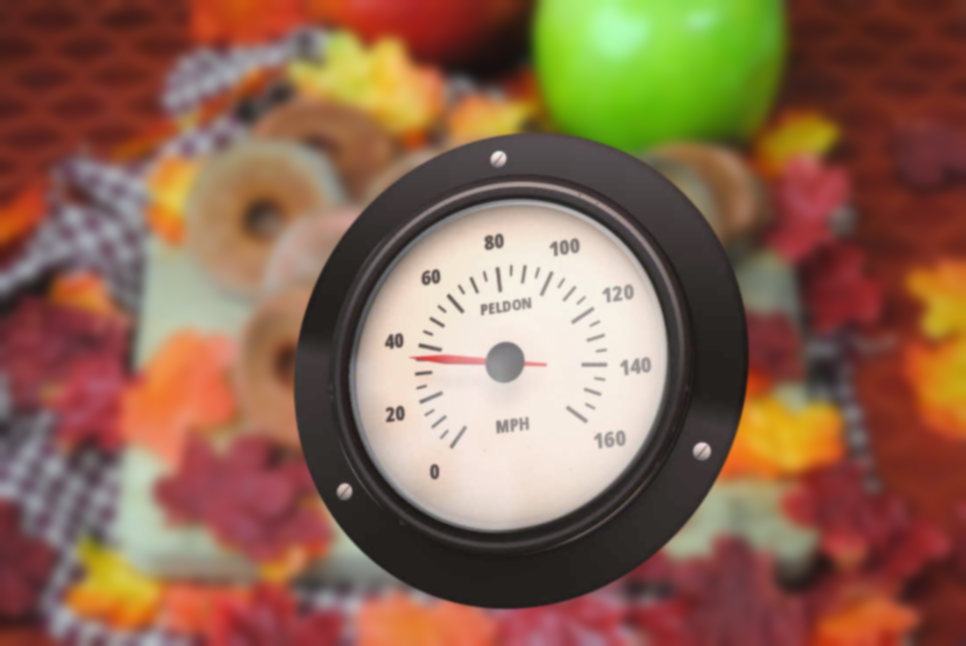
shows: 35 mph
